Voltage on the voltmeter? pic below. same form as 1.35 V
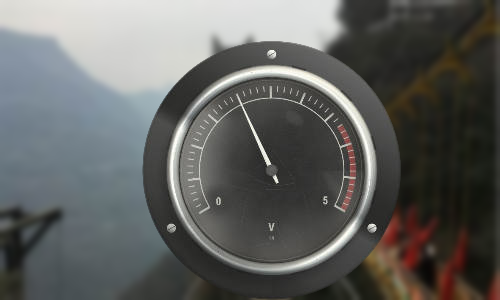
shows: 2 V
